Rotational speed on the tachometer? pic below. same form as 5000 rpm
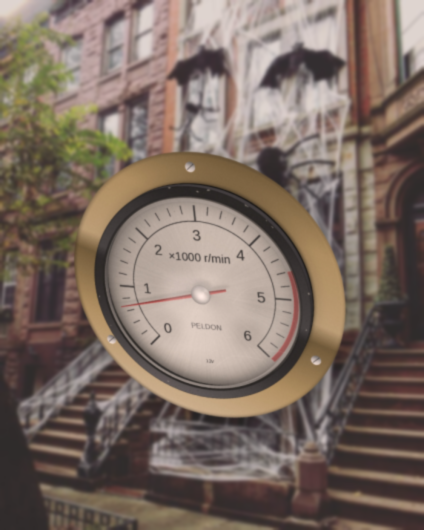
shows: 700 rpm
